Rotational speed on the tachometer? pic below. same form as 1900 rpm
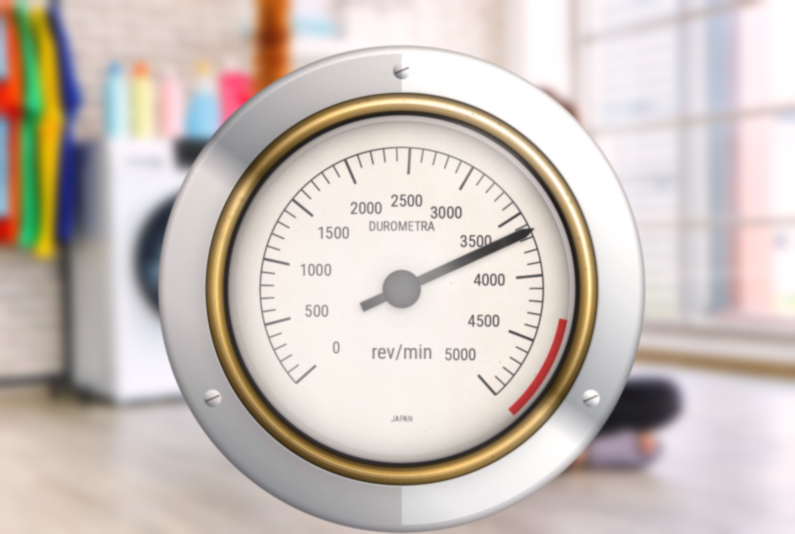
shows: 3650 rpm
